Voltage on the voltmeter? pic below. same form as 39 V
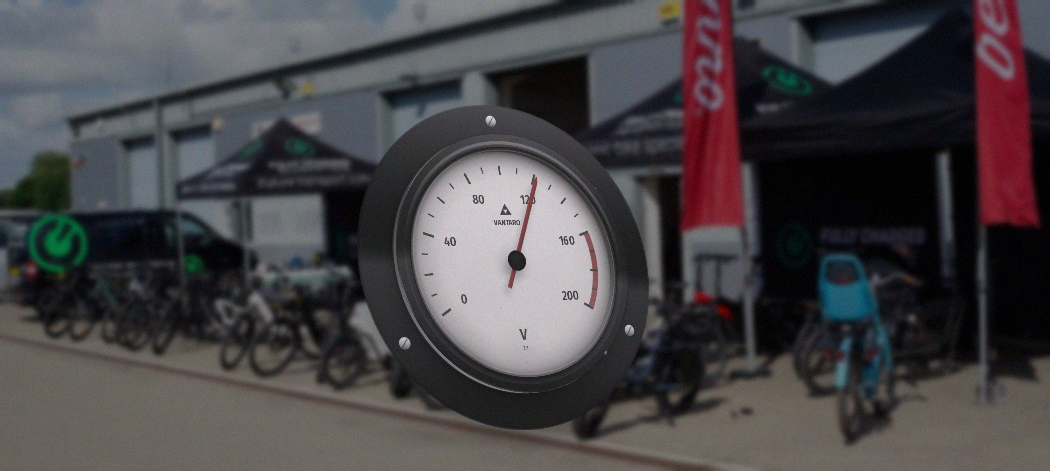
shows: 120 V
